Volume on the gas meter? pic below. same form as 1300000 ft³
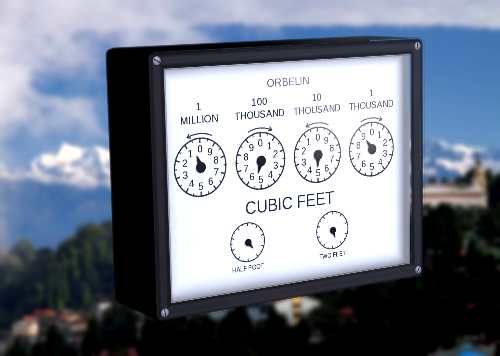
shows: 54900 ft³
